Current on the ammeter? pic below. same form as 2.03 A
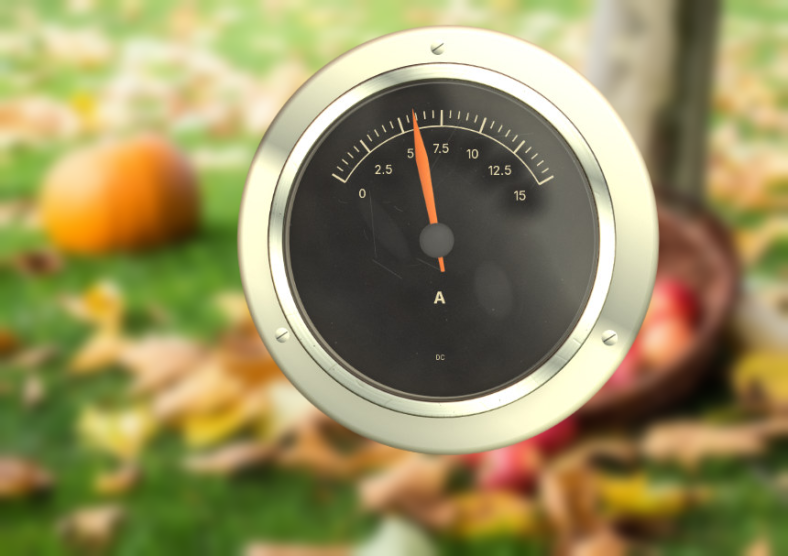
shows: 6 A
